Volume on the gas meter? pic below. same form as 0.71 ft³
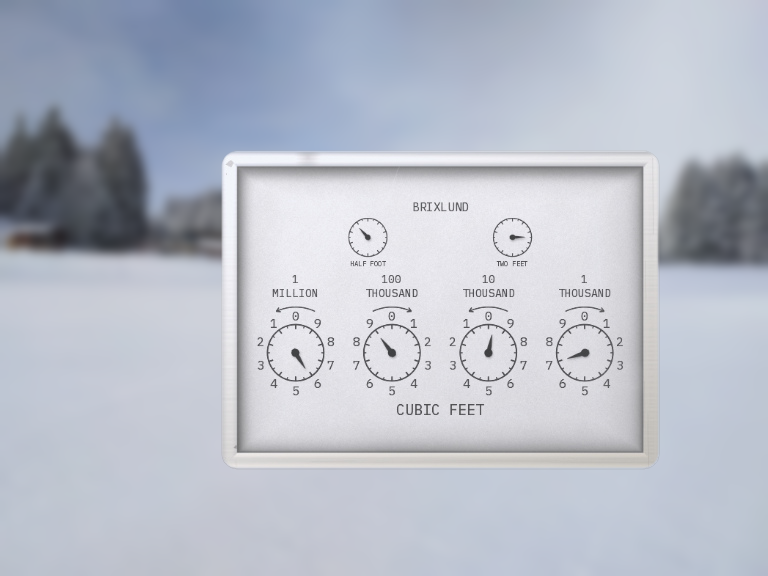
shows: 589700 ft³
